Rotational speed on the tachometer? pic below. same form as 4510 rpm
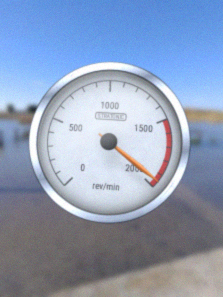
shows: 1950 rpm
